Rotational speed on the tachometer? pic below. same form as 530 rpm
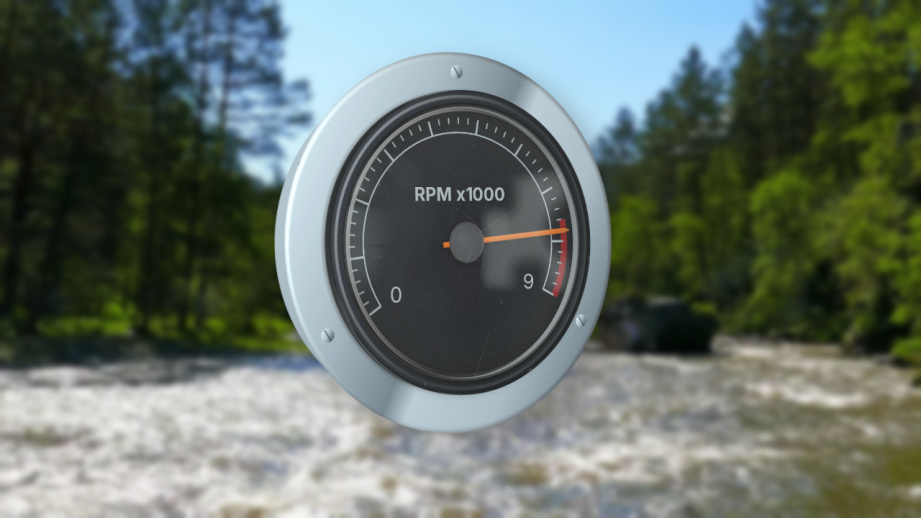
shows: 7800 rpm
